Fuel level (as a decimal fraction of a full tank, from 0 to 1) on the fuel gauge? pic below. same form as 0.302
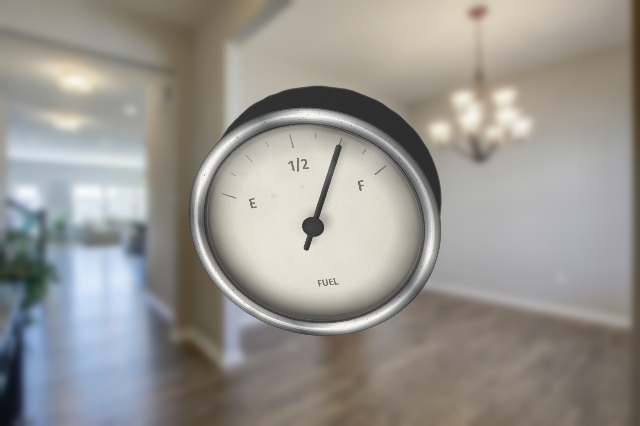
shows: 0.75
